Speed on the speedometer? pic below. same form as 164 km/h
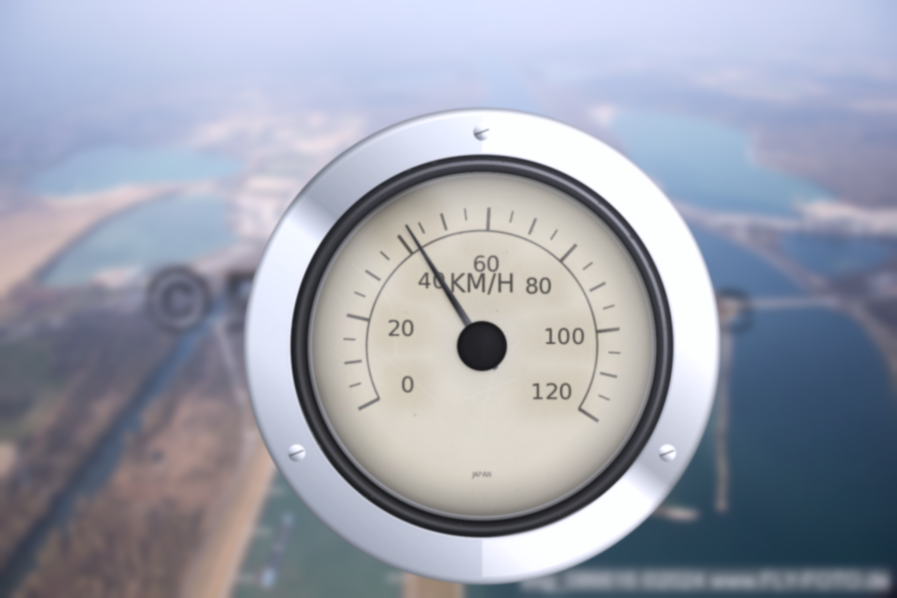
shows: 42.5 km/h
